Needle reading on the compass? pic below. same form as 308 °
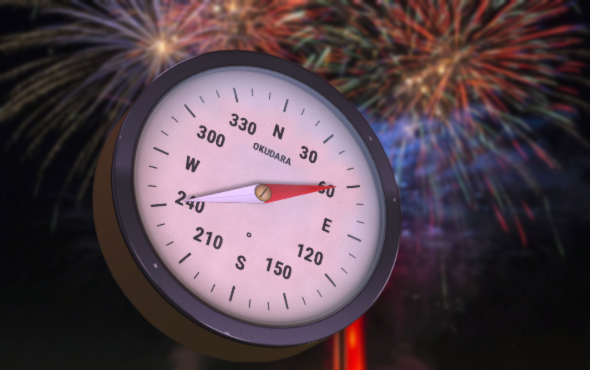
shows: 60 °
